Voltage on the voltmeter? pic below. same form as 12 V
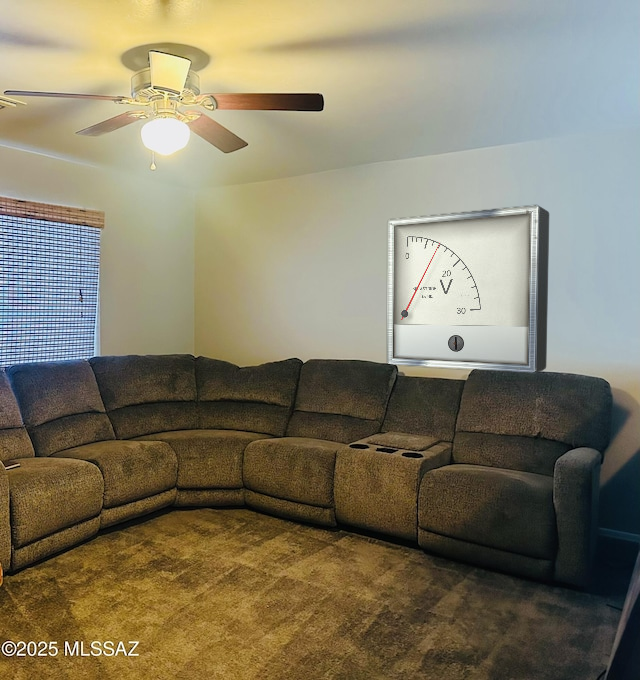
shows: 14 V
